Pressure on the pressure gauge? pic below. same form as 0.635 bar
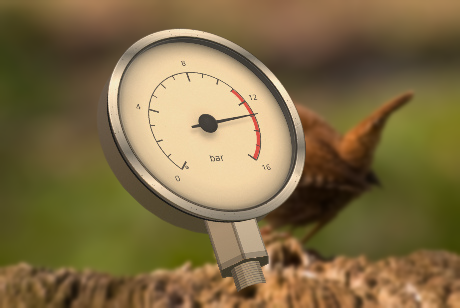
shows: 13 bar
